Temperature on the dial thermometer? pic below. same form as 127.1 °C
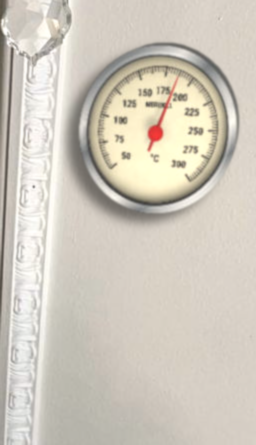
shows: 187.5 °C
